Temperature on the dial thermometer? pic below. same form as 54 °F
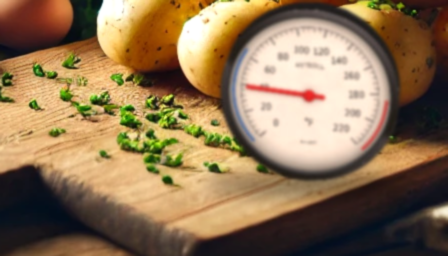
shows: 40 °F
